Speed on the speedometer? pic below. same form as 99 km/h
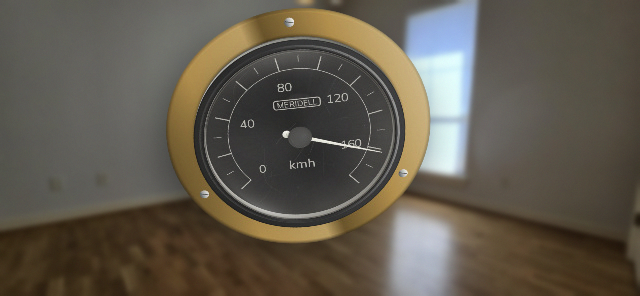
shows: 160 km/h
